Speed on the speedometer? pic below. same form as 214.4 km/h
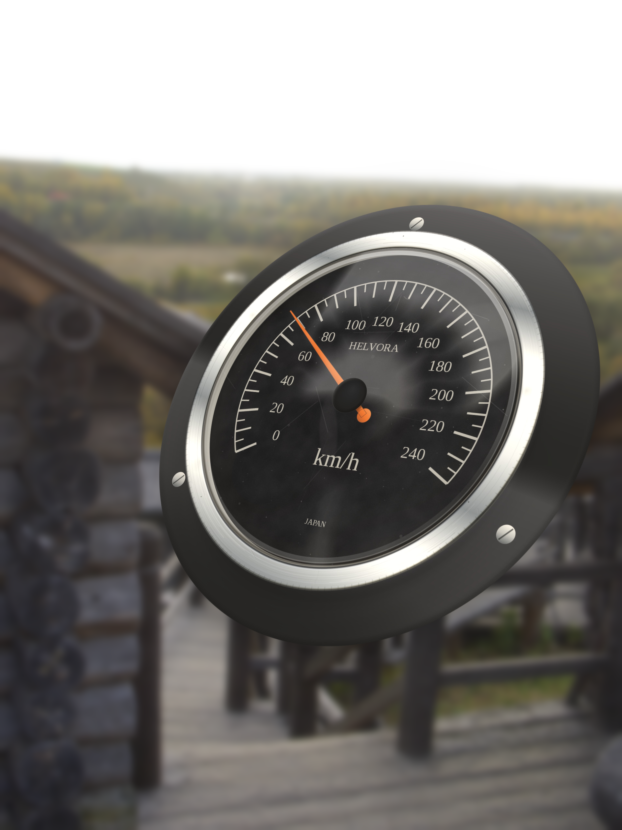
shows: 70 km/h
